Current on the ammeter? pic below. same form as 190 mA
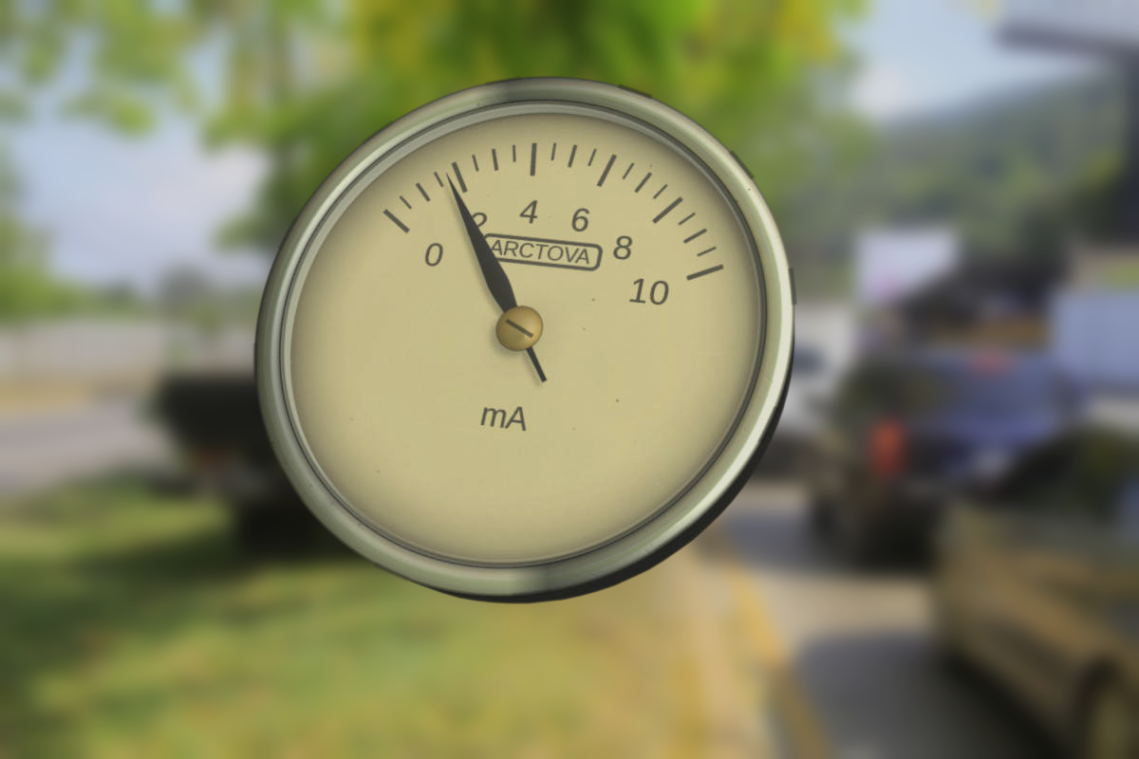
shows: 1.75 mA
